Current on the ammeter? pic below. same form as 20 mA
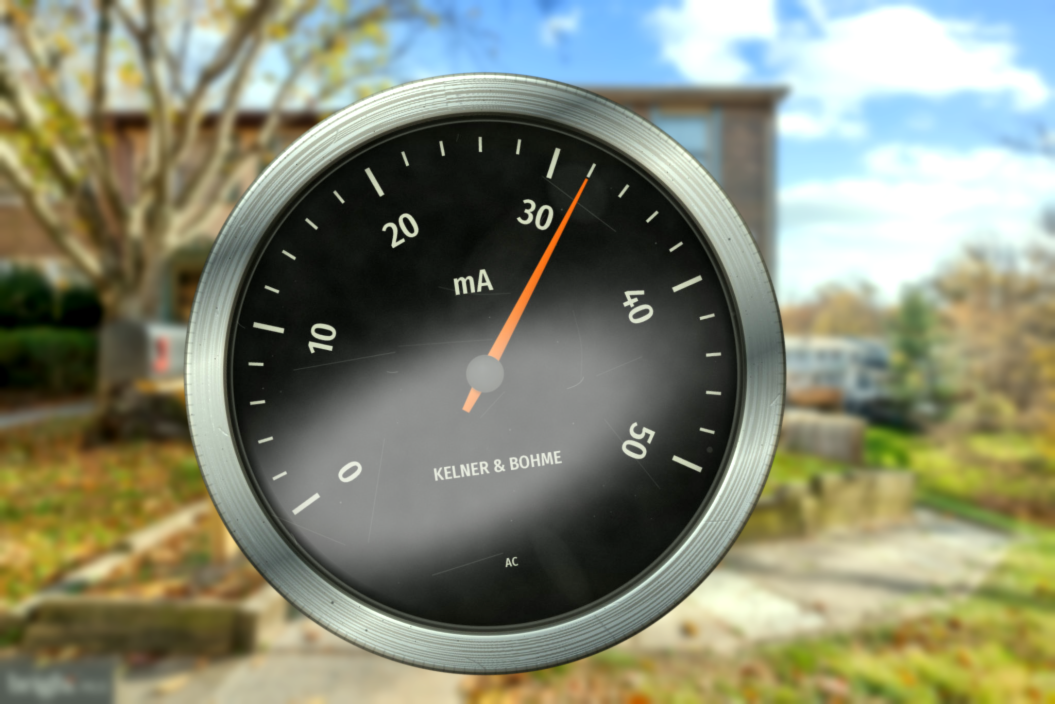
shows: 32 mA
